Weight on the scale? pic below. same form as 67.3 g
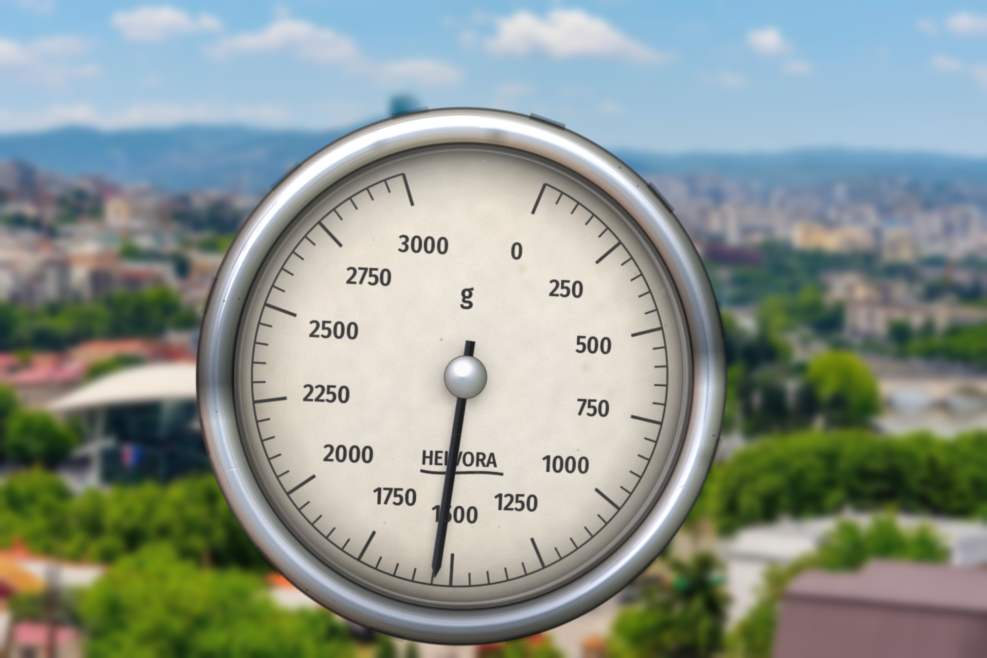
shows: 1550 g
